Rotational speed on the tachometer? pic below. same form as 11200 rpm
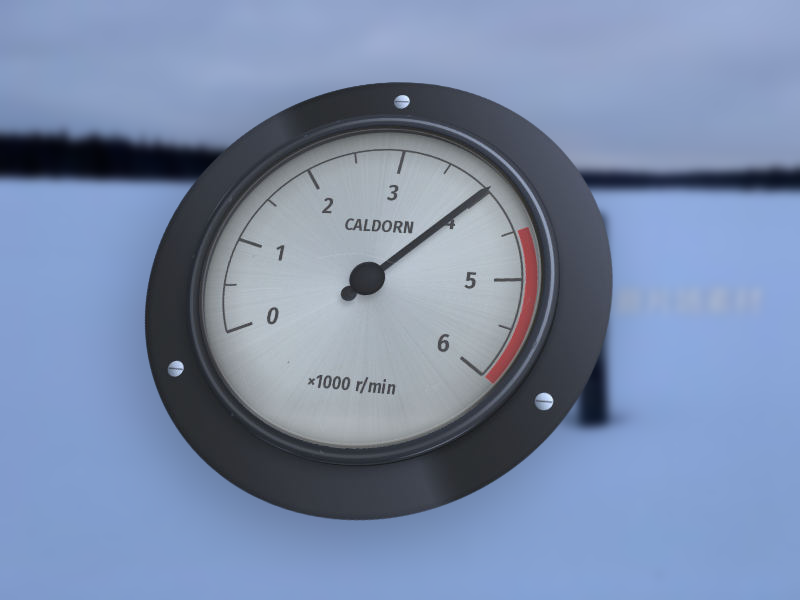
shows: 4000 rpm
